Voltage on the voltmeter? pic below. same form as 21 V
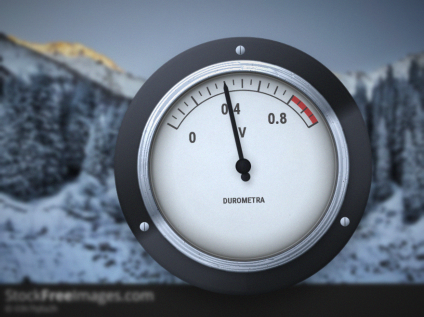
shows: 0.4 V
